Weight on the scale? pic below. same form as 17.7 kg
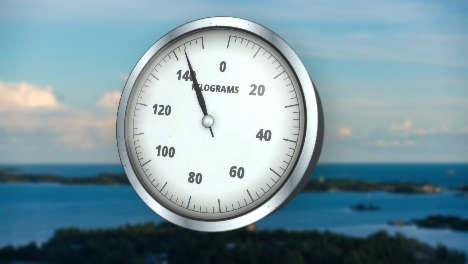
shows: 144 kg
